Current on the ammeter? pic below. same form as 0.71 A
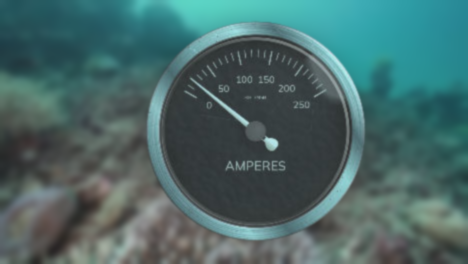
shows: 20 A
